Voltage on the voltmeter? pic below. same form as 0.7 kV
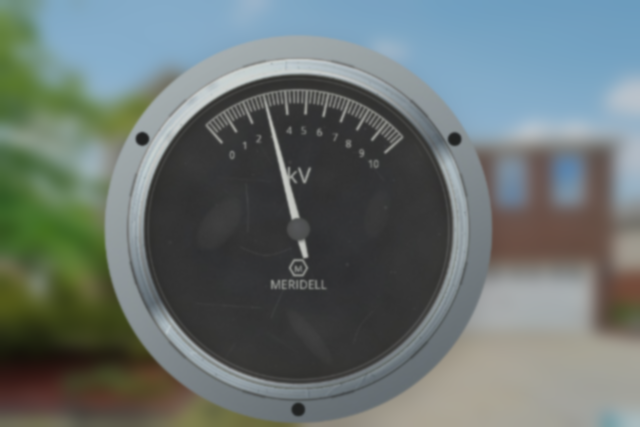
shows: 3 kV
